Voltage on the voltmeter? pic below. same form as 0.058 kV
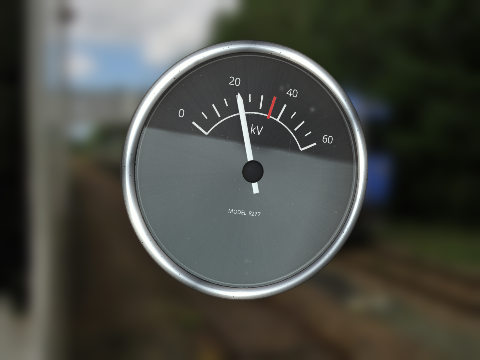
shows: 20 kV
